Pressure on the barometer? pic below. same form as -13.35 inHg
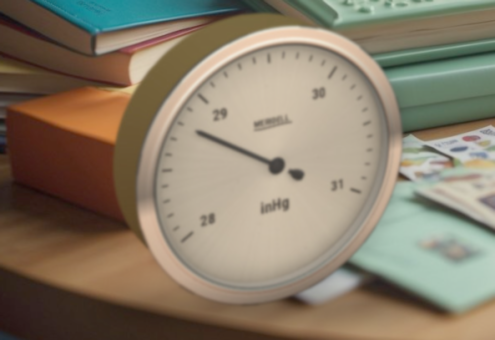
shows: 28.8 inHg
